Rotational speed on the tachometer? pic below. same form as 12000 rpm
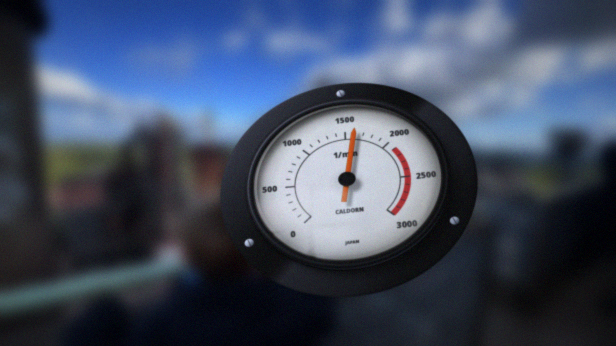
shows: 1600 rpm
